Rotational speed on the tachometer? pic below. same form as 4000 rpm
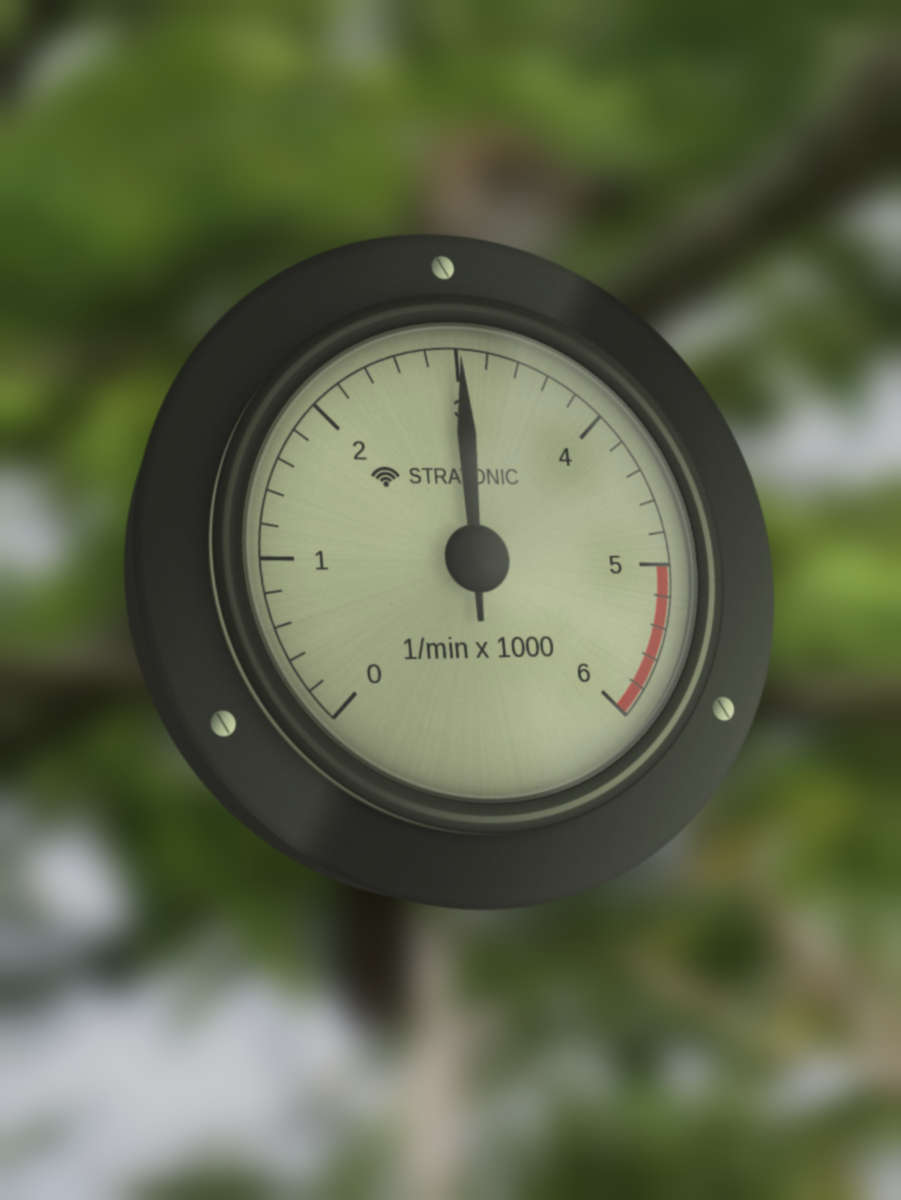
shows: 3000 rpm
